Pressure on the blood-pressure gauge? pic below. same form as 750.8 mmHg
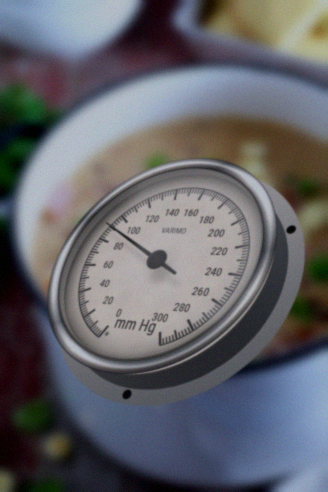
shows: 90 mmHg
